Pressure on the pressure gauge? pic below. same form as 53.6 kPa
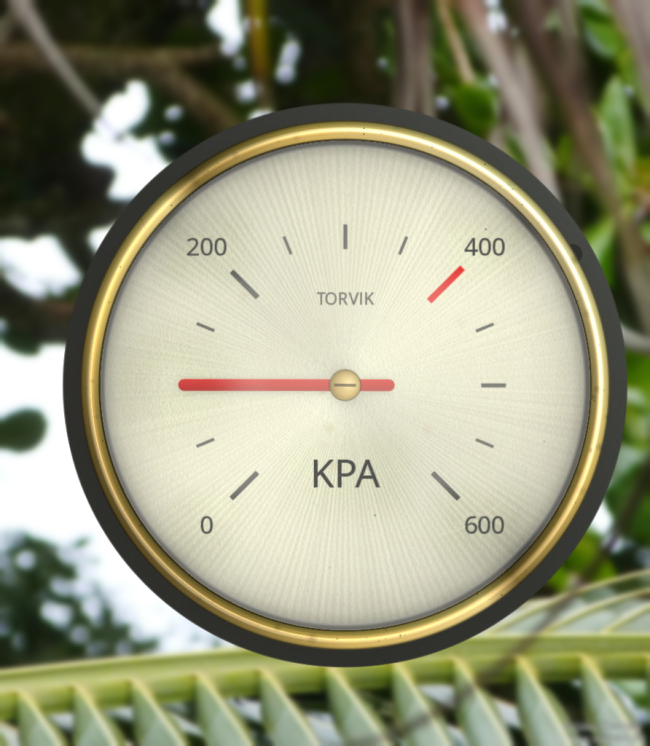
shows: 100 kPa
